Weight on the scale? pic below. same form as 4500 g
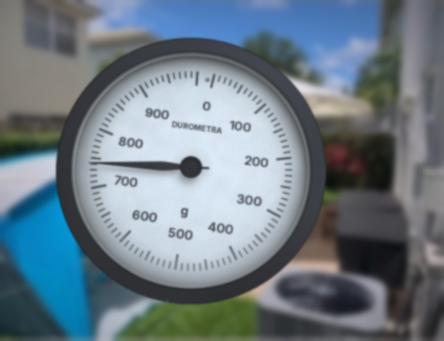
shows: 740 g
